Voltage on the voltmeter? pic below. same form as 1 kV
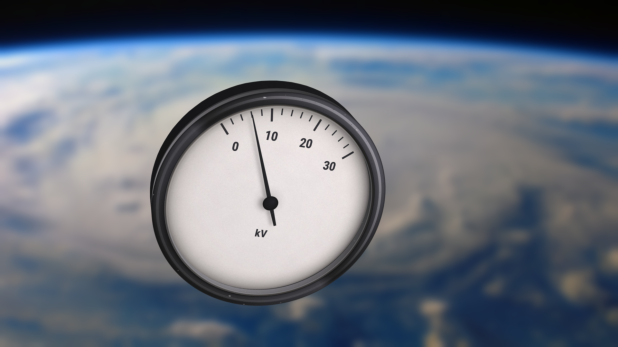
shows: 6 kV
